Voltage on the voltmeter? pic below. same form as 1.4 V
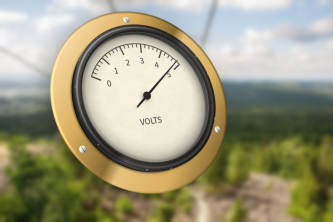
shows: 4.8 V
